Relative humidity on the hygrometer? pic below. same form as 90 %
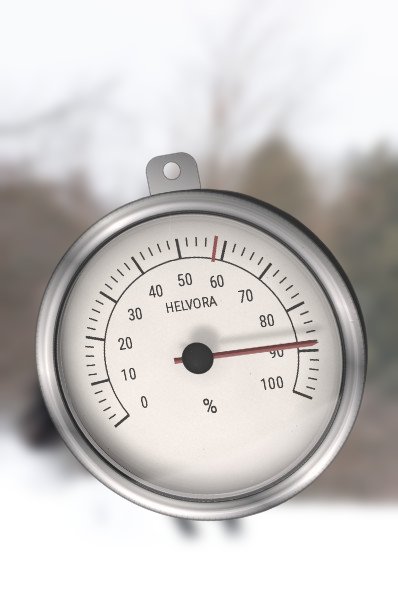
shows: 88 %
